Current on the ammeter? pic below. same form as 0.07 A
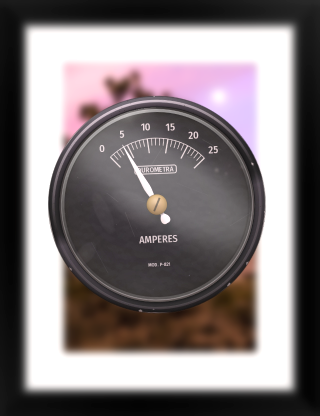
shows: 4 A
